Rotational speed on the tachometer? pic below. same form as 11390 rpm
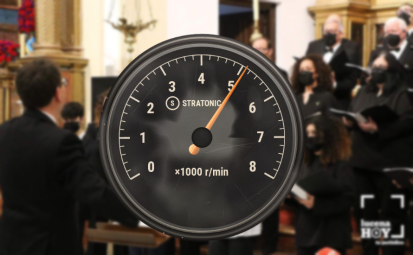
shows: 5100 rpm
